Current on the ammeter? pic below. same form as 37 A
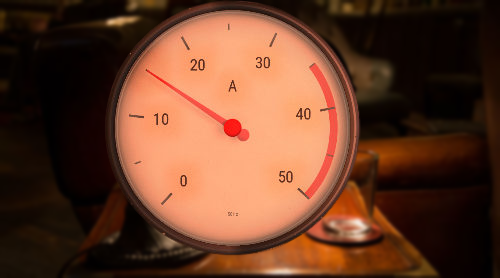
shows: 15 A
